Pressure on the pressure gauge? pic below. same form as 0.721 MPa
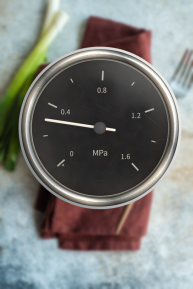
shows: 0.3 MPa
